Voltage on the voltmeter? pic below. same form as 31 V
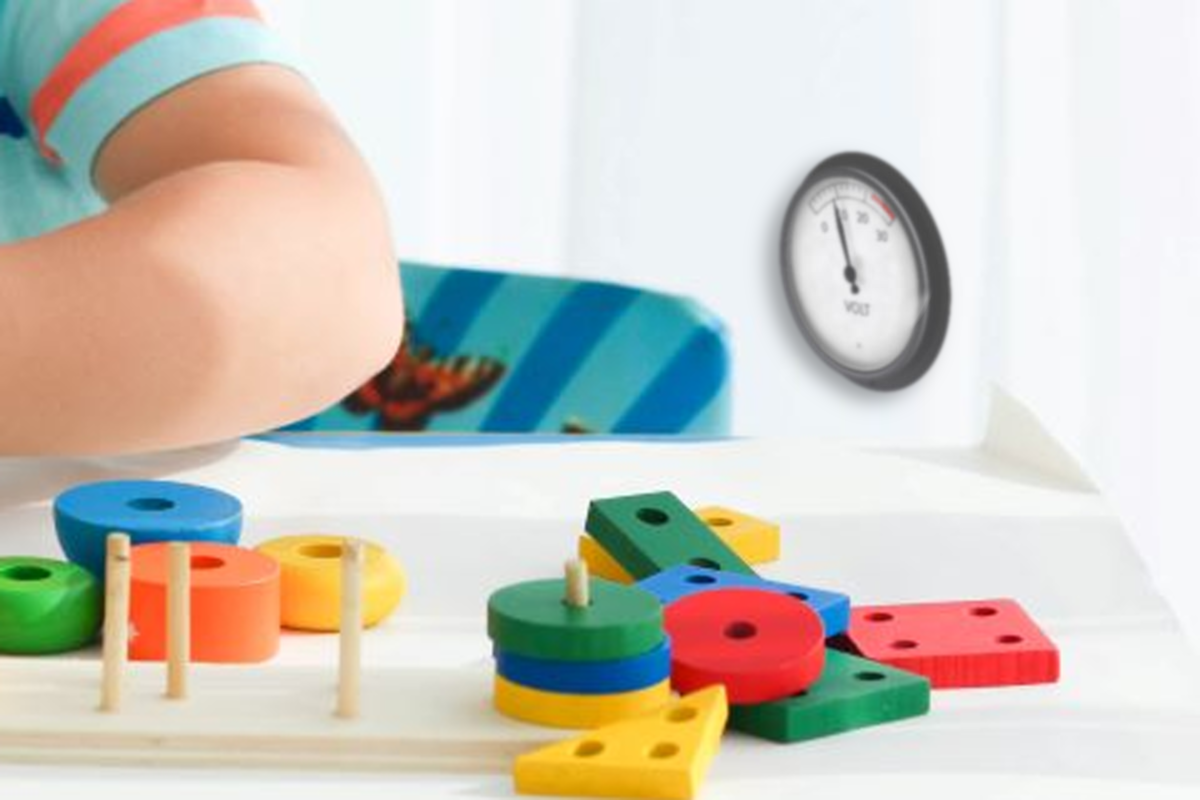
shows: 10 V
